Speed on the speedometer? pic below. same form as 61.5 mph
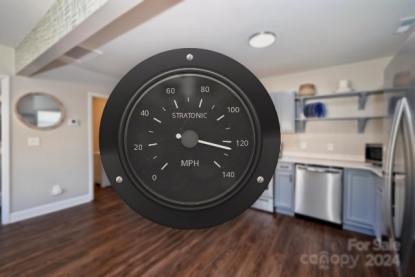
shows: 125 mph
